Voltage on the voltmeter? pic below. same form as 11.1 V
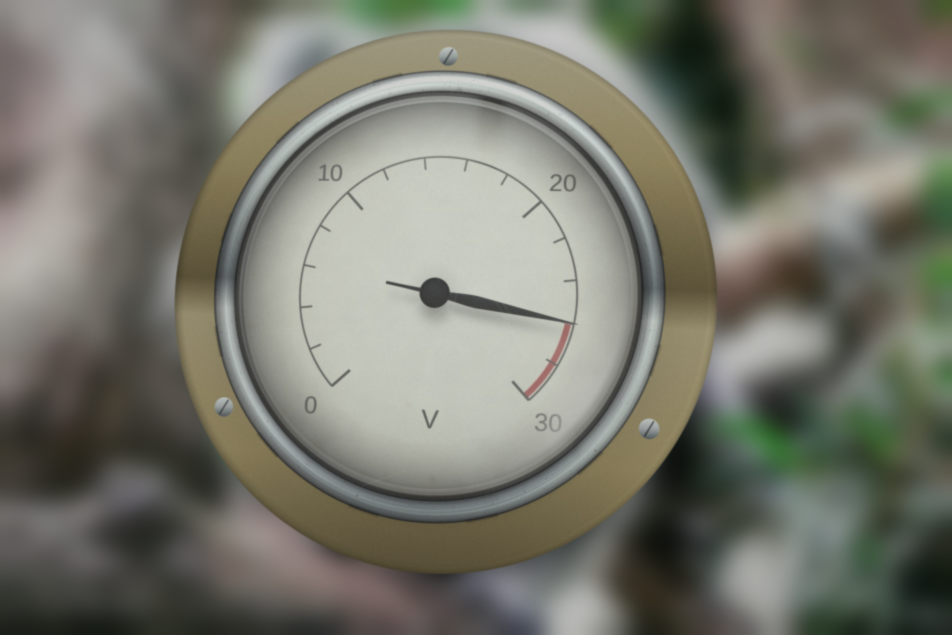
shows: 26 V
